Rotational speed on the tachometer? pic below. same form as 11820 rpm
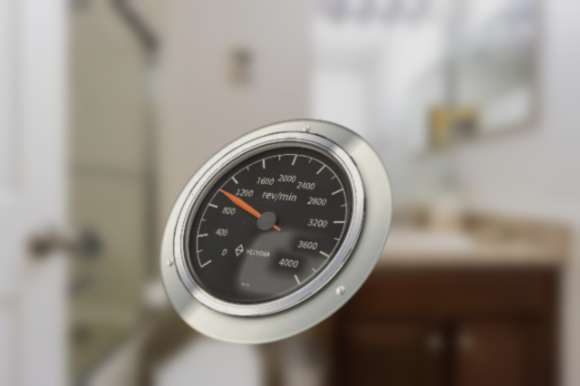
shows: 1000 rpm
